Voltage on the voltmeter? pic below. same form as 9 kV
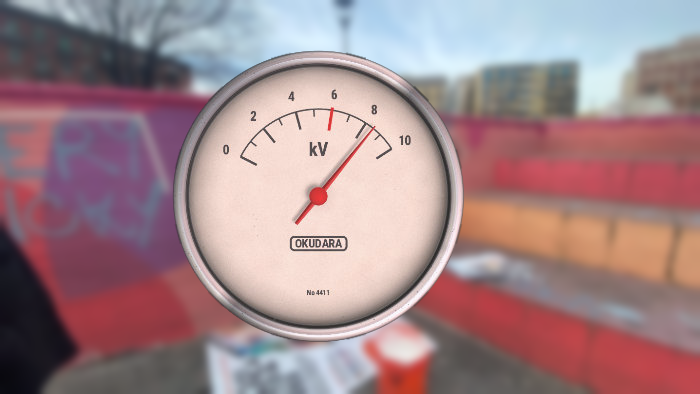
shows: 8.5 kV
